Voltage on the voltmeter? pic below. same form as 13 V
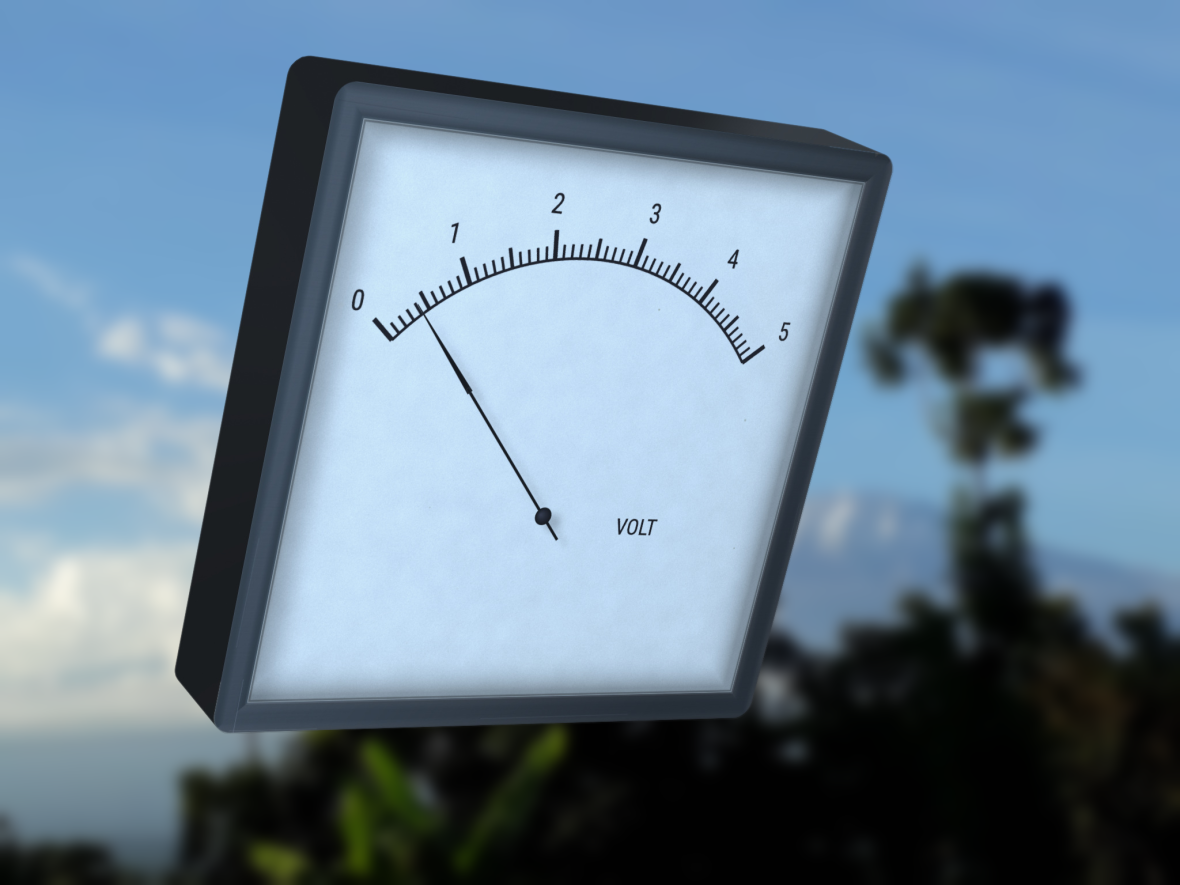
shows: 0.4 V
